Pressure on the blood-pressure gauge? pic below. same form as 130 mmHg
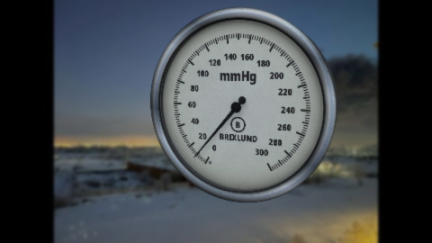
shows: 10 mmHg
